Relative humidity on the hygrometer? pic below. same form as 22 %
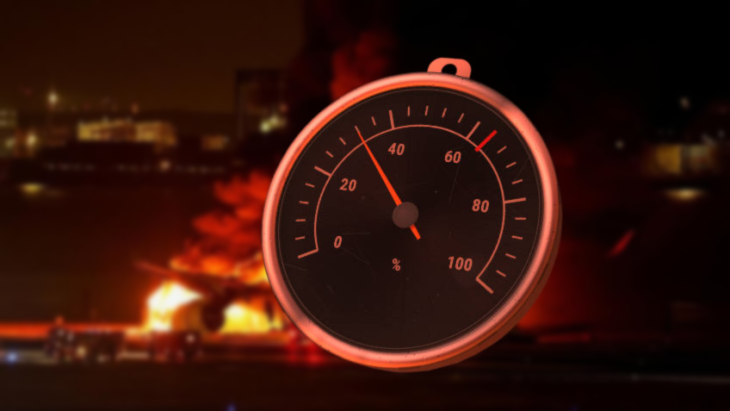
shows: 32 %
